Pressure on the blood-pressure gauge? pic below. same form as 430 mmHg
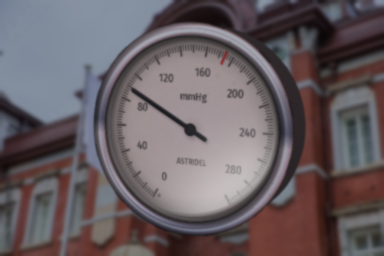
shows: 90 mmHg
